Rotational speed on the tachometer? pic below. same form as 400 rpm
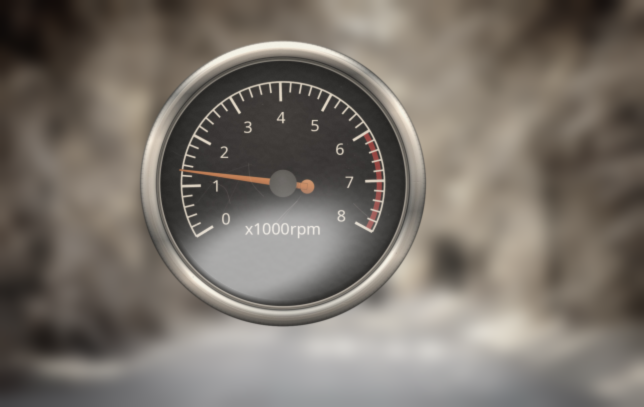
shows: 1300 rpm
